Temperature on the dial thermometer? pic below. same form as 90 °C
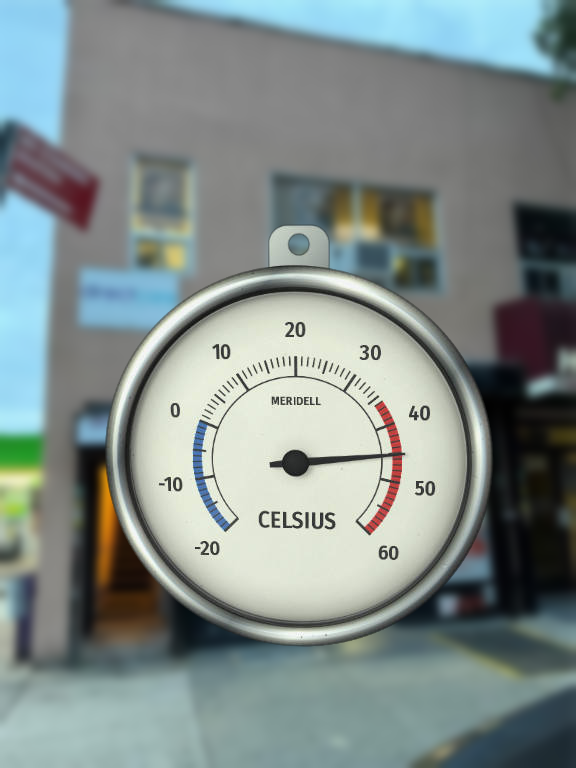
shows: 45 °C
